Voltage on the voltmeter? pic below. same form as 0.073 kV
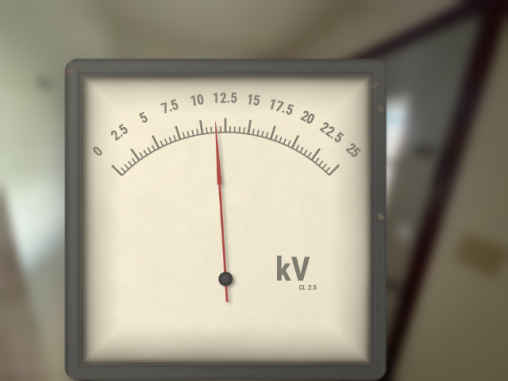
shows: 11.5 kV
